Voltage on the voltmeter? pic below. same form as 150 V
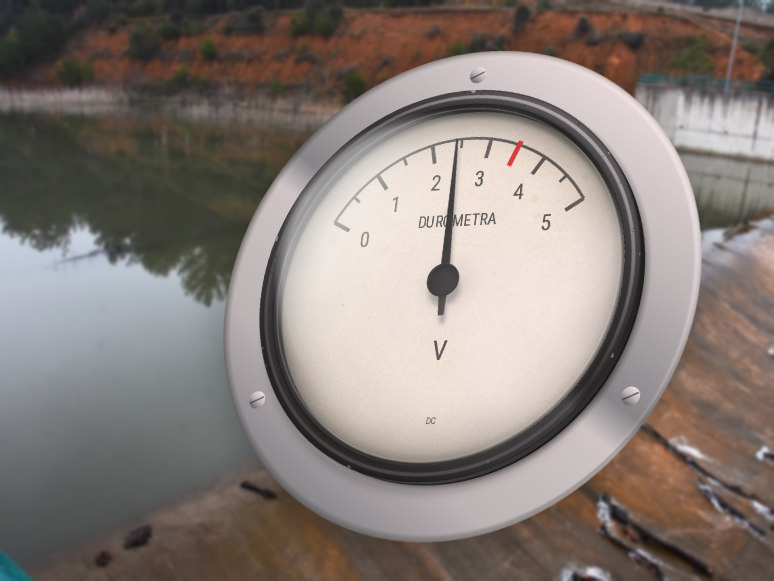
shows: 2.5 V
